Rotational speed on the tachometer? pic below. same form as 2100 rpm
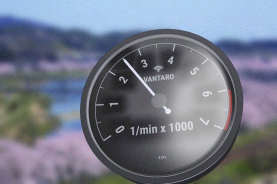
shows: 2500 rpm
